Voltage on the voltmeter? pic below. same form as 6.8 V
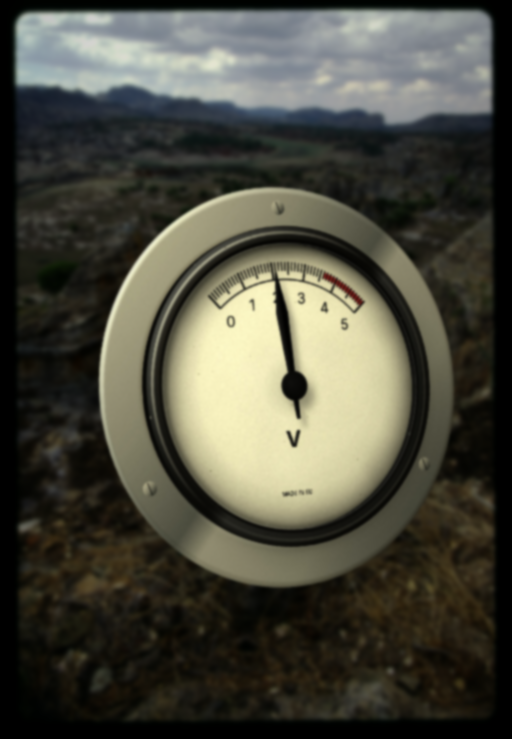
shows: 2 V
